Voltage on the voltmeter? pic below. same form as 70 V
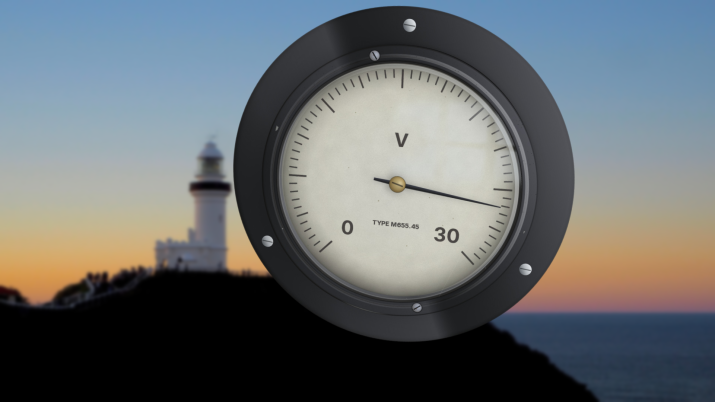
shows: 26 V
